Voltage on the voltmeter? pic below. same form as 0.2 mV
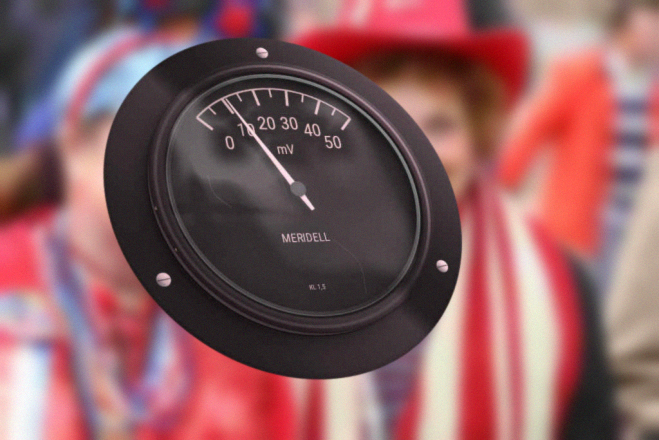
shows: 10 mV
